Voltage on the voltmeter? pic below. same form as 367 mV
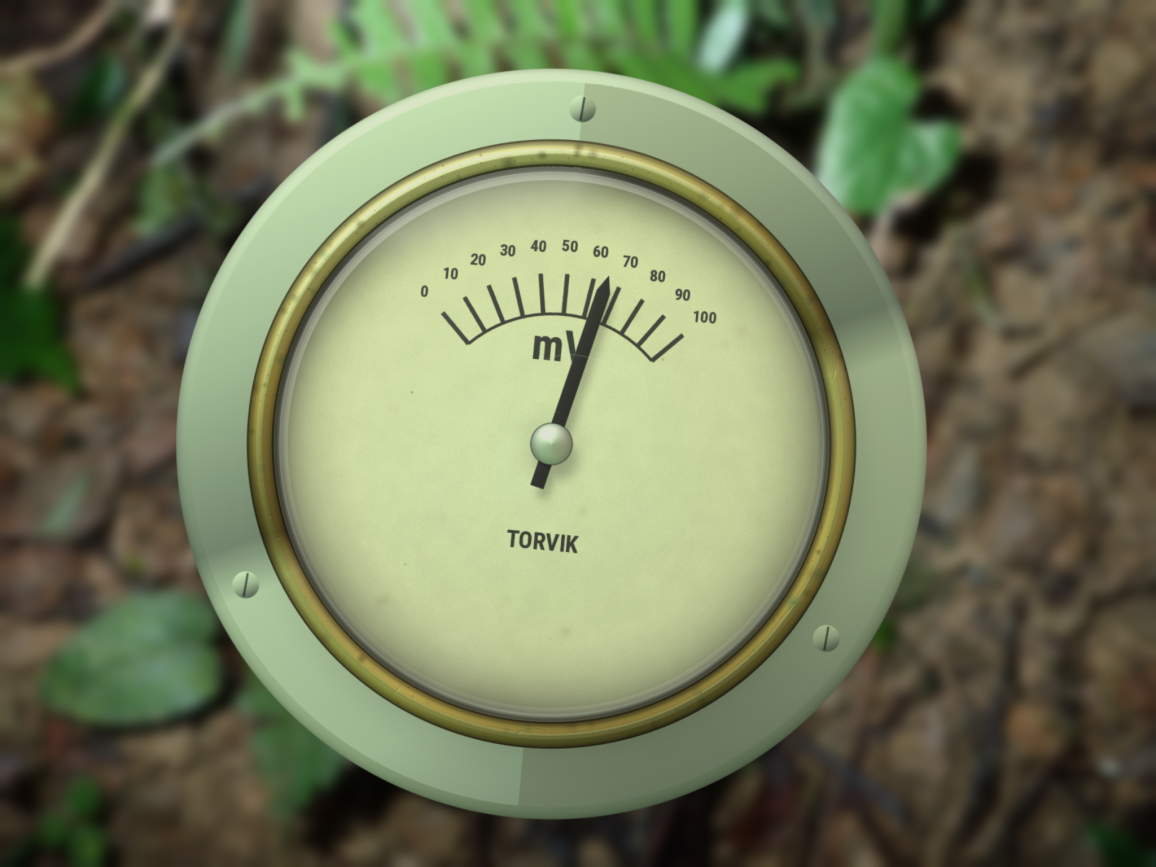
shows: 65 mV
